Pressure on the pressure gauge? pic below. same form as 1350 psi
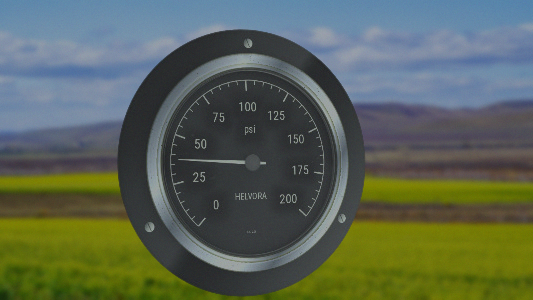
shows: 37.5 psi
